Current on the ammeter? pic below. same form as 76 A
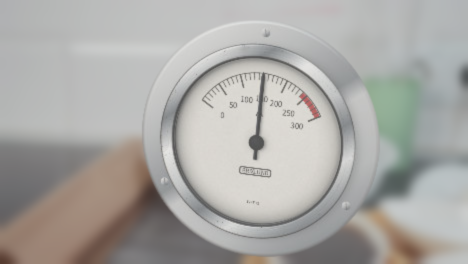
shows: 150 A
